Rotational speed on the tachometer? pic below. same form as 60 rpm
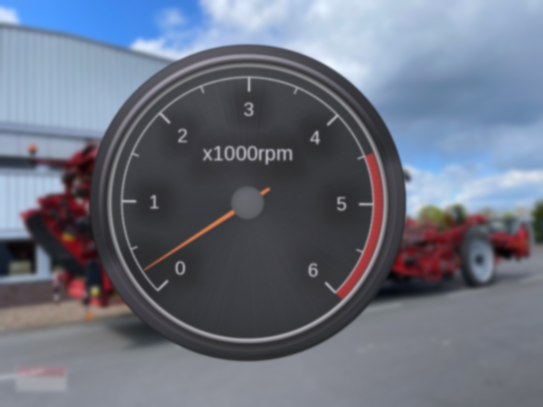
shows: 250 rpm
